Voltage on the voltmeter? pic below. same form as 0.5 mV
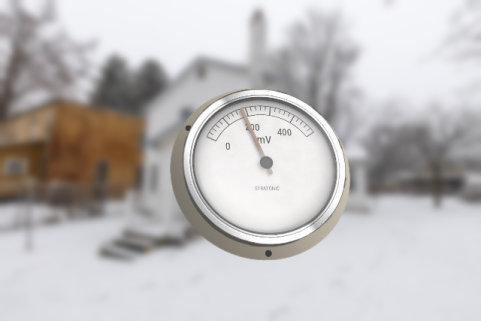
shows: 180 mV
